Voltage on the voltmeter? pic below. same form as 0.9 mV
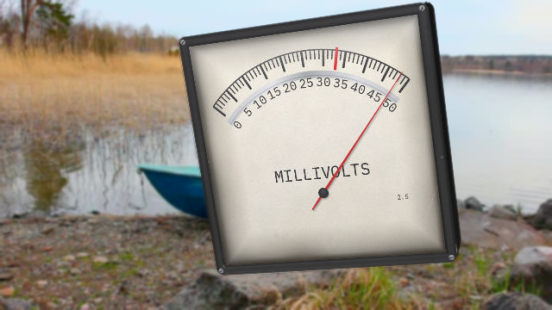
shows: 48 mV
